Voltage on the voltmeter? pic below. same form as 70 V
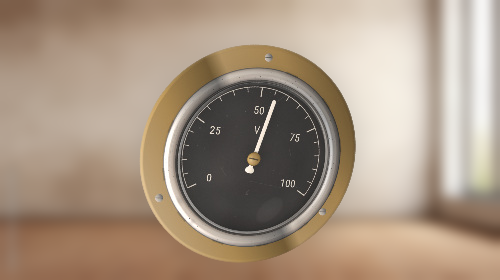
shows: 55 V
